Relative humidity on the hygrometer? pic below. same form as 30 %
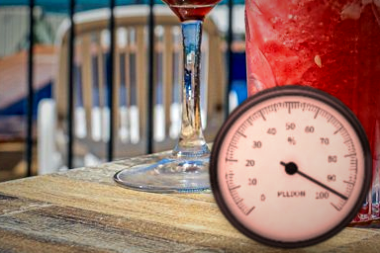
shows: 95 %
